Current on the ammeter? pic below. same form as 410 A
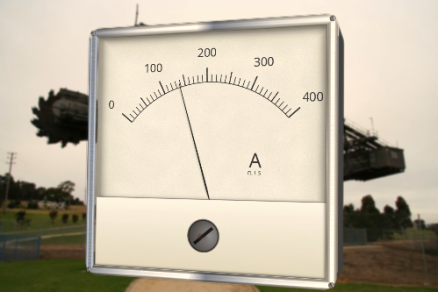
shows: 140 A
